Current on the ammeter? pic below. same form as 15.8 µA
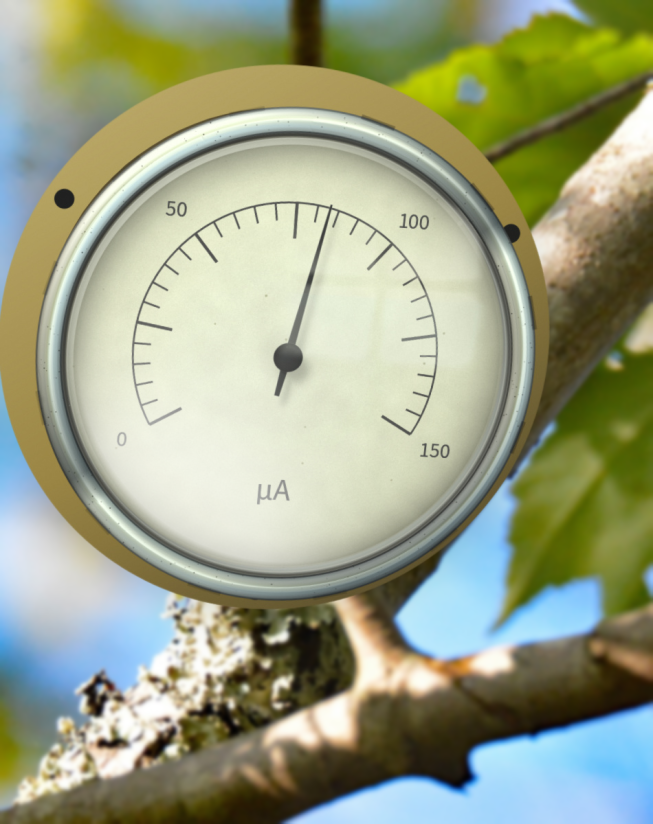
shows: 82.5 µA
